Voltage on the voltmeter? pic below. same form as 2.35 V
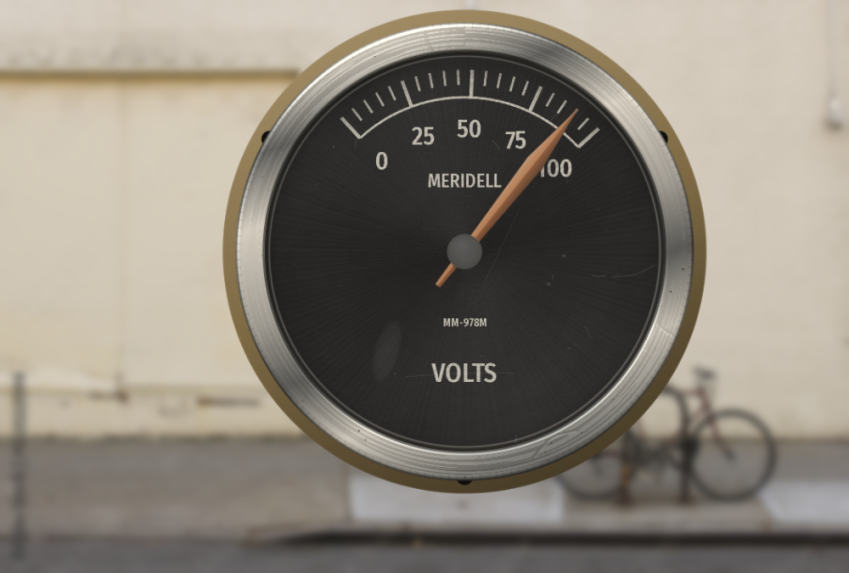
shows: 90 V
